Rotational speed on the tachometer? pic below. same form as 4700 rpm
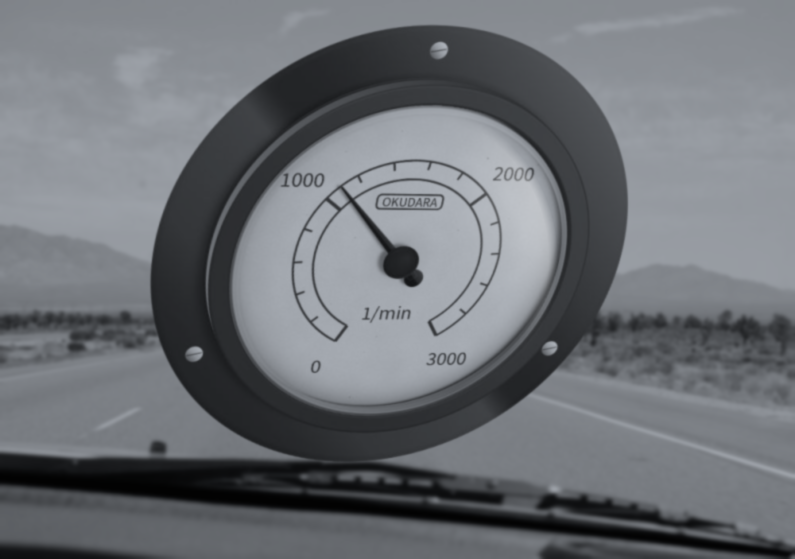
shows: 1100 rpm
